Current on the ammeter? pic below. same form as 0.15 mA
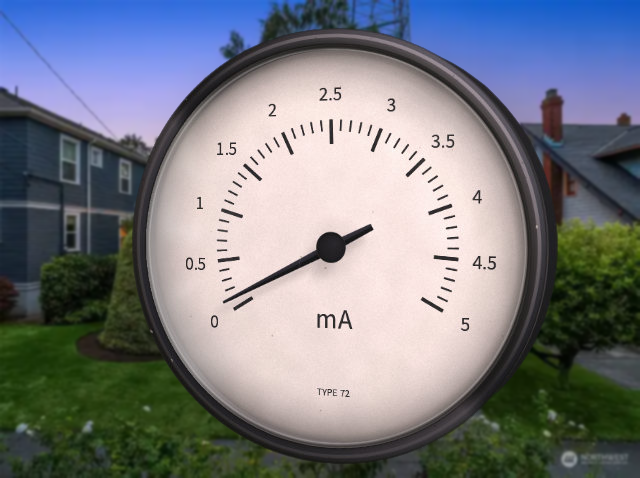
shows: 0.1 mA
